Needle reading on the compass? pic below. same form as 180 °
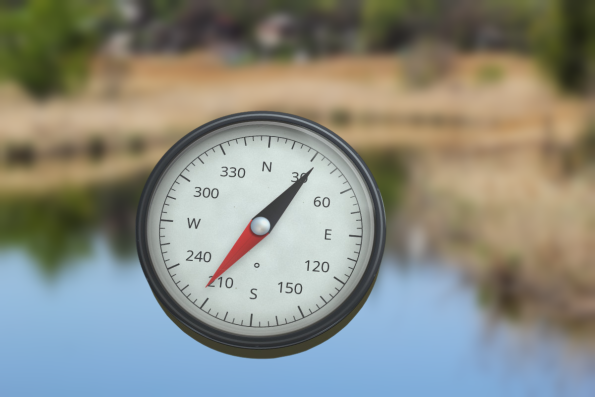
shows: 215 °
